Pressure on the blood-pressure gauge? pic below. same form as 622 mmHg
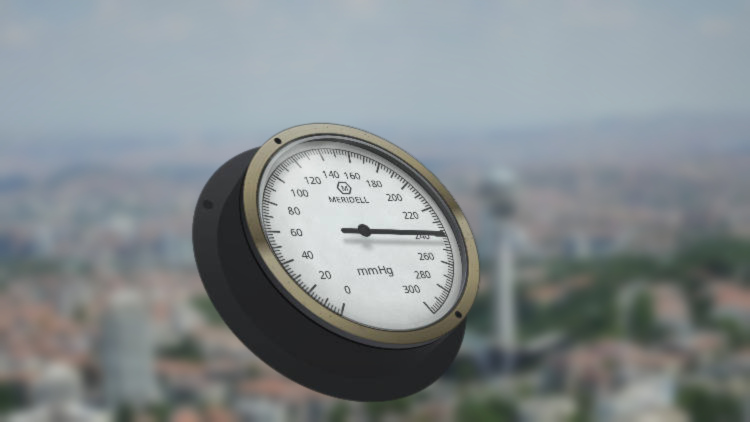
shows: 240 mmHg
